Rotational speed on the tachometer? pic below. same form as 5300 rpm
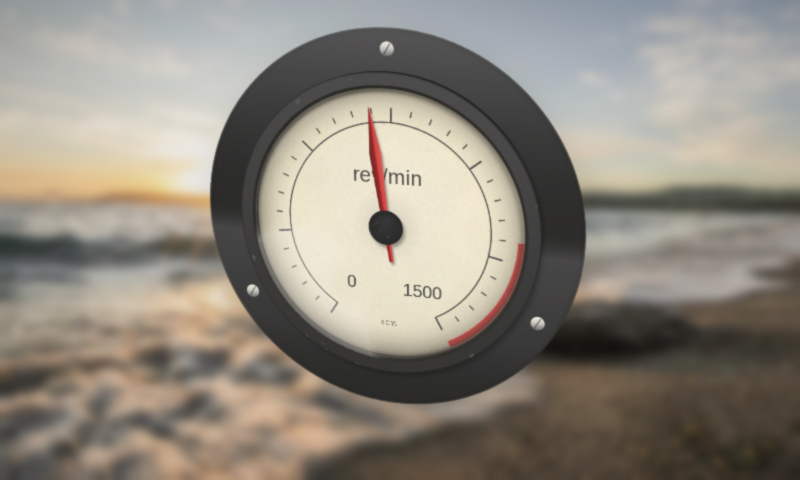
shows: 700 rpm
